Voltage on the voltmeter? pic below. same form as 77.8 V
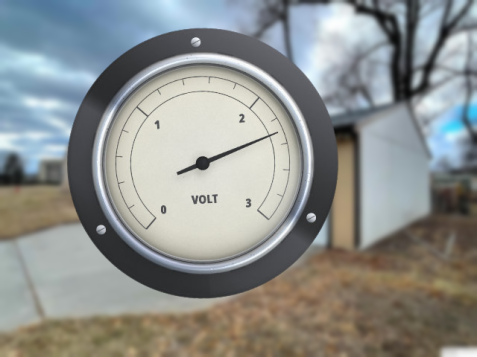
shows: 2.3 V
